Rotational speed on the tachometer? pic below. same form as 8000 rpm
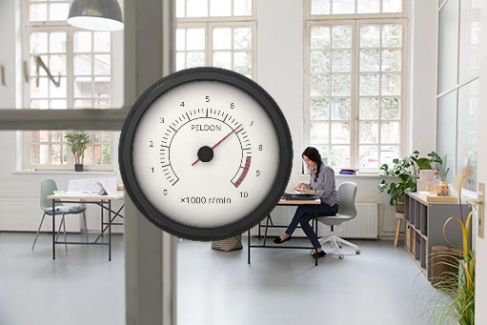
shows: 6800 rpm
